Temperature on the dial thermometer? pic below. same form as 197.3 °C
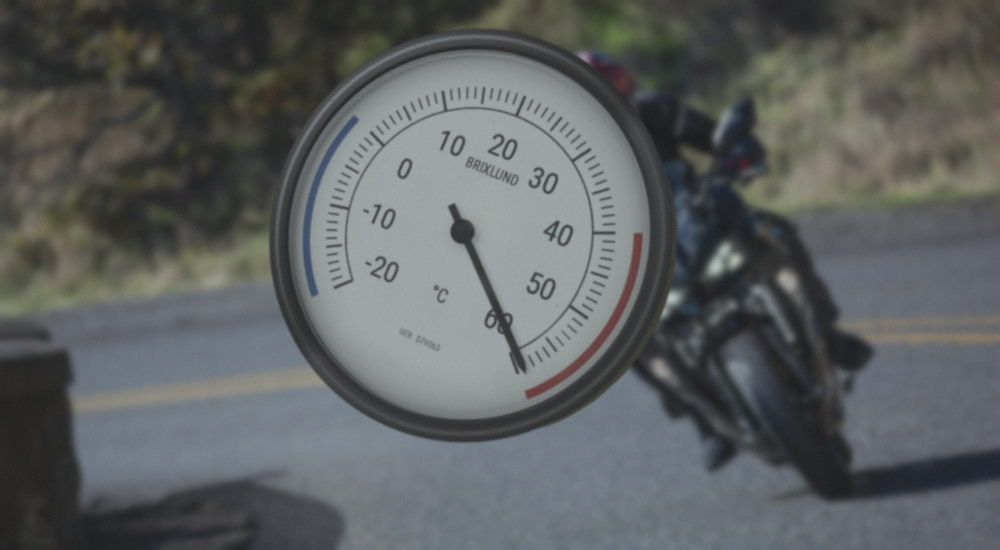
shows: 59 °C
